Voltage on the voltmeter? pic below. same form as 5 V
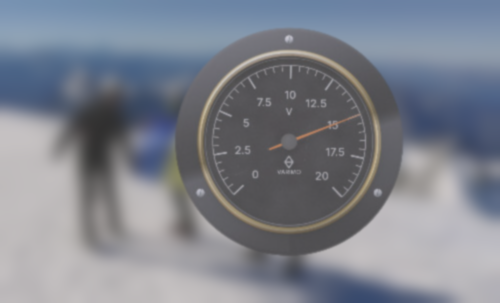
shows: 15 V
